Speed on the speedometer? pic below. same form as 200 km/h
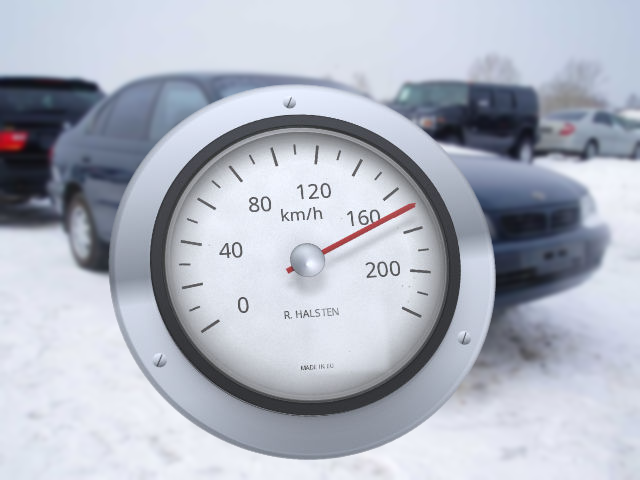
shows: 170 km/h
